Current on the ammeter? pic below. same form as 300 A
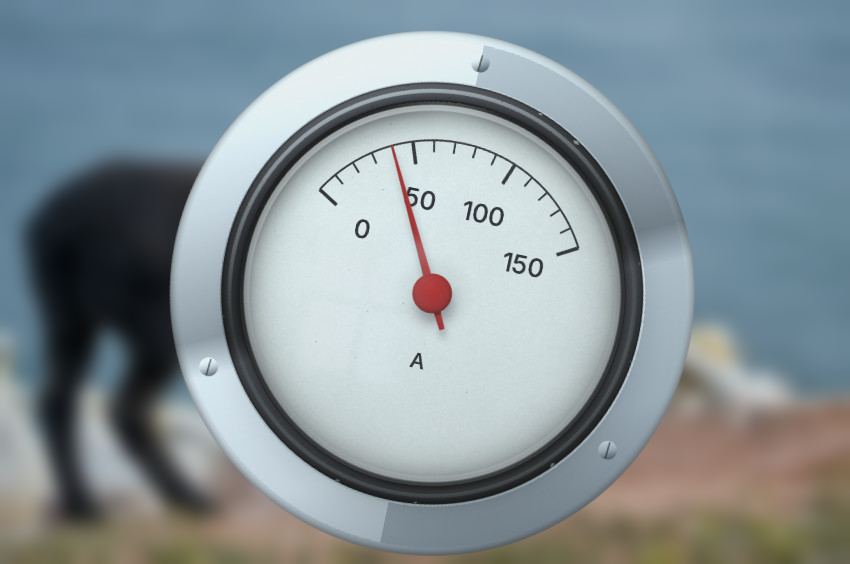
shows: 40 A
